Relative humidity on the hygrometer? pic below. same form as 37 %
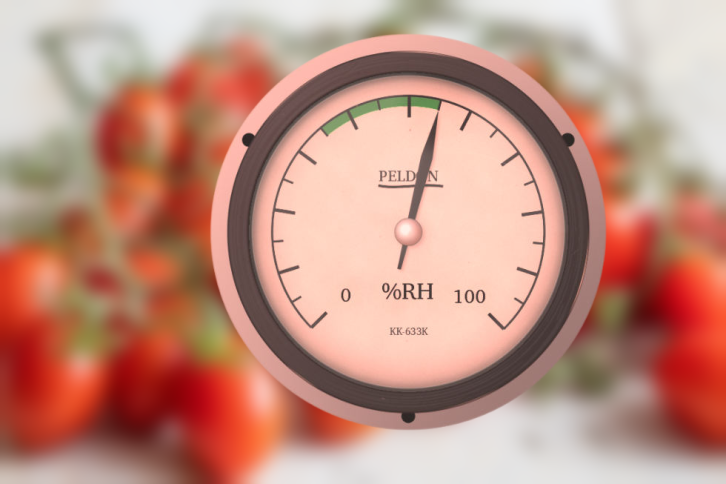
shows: 55 %
